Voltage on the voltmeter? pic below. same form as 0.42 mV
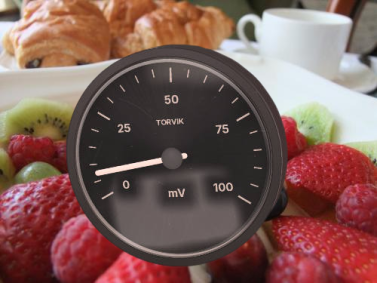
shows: 7.5 mV
